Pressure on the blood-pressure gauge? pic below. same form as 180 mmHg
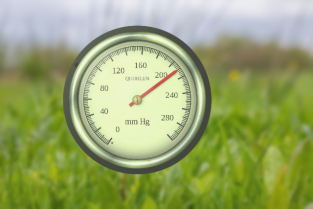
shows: 210 mmHg
